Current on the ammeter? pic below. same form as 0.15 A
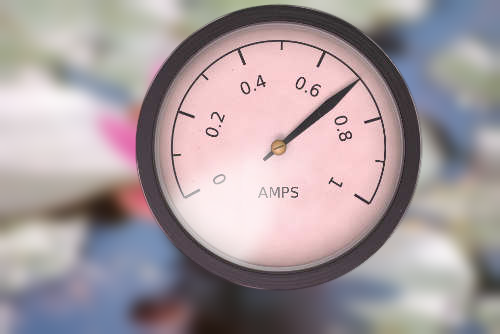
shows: 0.7 A
